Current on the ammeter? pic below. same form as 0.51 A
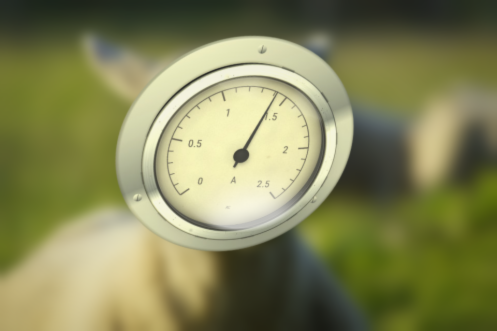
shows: 1.4 A
